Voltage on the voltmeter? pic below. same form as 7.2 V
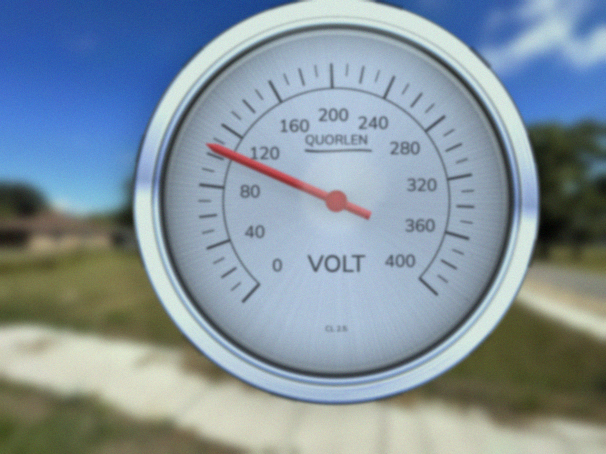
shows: 105 V
